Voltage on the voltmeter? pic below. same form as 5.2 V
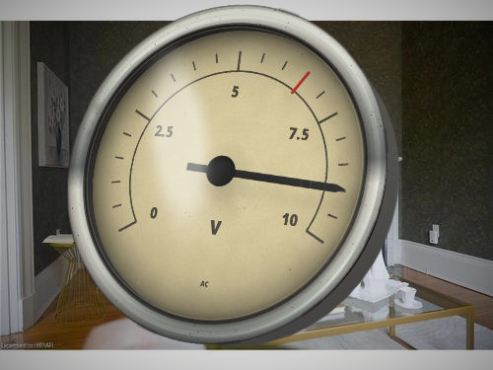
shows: 9 V
